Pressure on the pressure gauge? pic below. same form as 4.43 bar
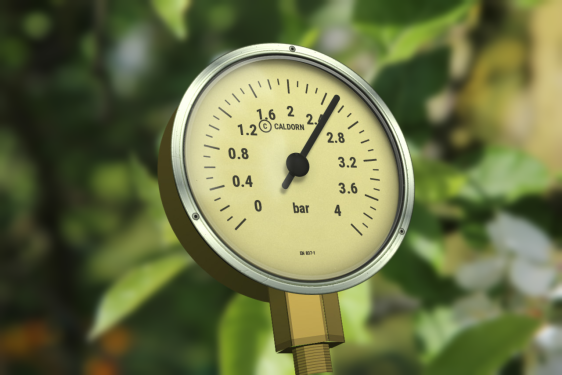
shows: 2.5 bar
